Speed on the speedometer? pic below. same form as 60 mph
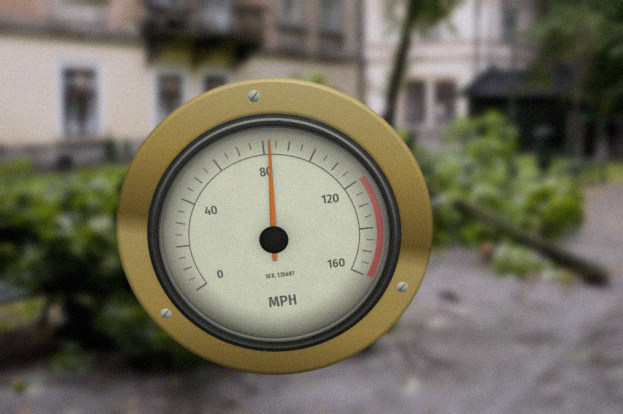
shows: 82.5 mph
